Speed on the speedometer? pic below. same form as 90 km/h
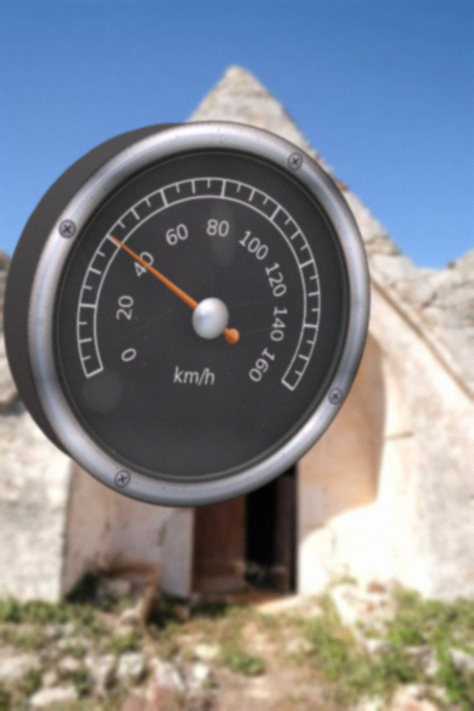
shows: 40 km/h
